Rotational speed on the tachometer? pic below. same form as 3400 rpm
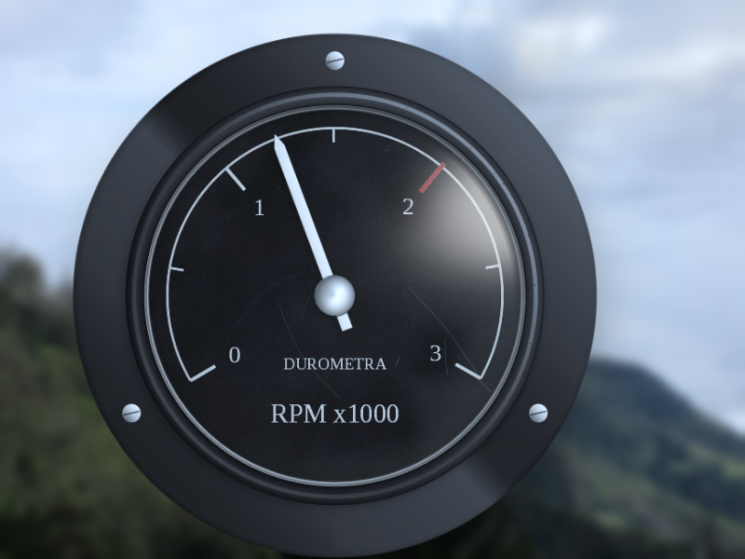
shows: 1250 rpm
